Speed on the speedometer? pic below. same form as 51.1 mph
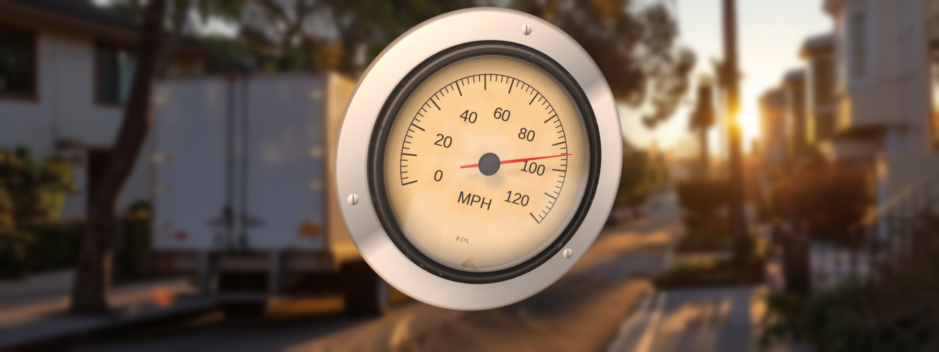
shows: 94 mph
